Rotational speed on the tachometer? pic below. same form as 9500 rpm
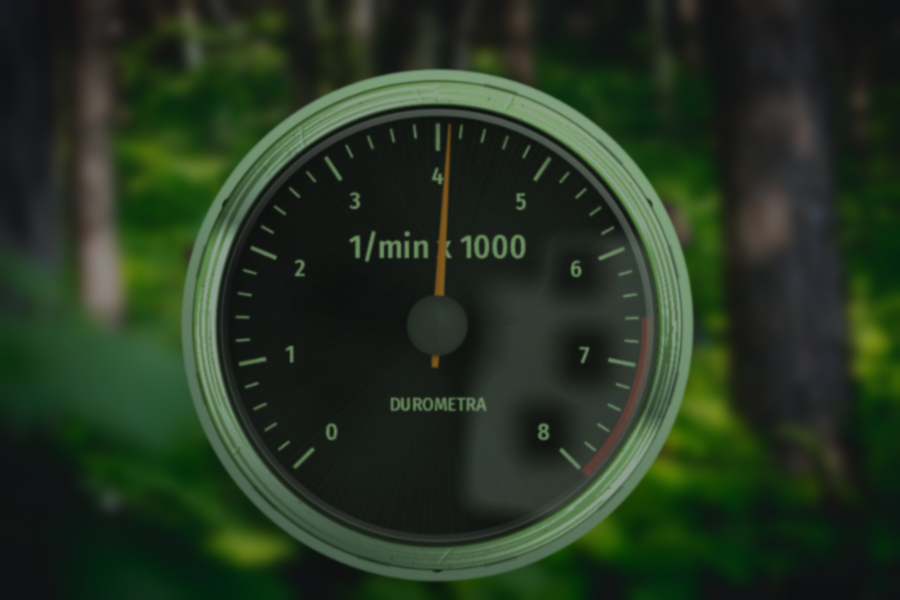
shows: 4100 rpm
